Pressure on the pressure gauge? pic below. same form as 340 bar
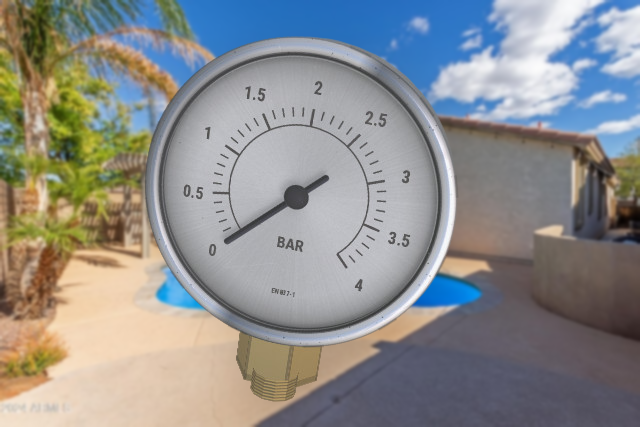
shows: 0 bar
